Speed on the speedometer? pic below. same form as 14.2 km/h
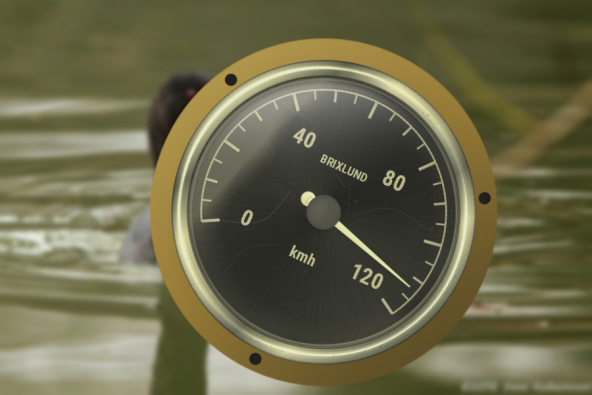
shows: 112.5 km/h
